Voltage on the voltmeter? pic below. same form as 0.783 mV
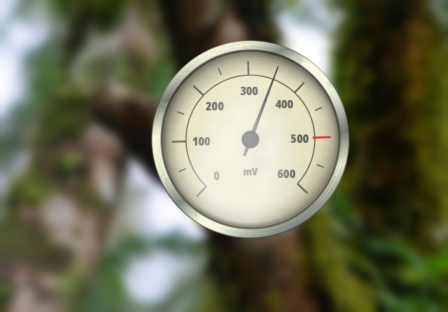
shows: 350 mV
